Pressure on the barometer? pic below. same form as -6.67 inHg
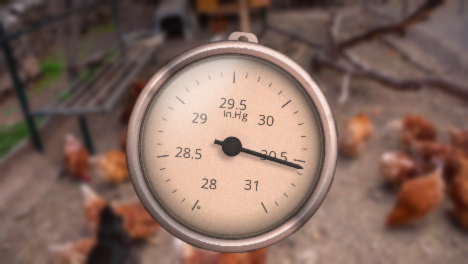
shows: 30.55 inHg
